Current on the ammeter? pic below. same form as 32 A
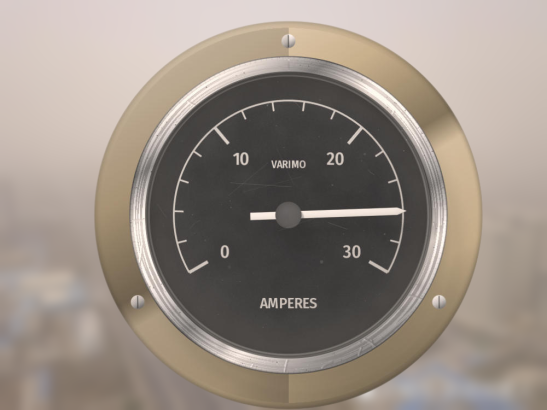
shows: 26 A
